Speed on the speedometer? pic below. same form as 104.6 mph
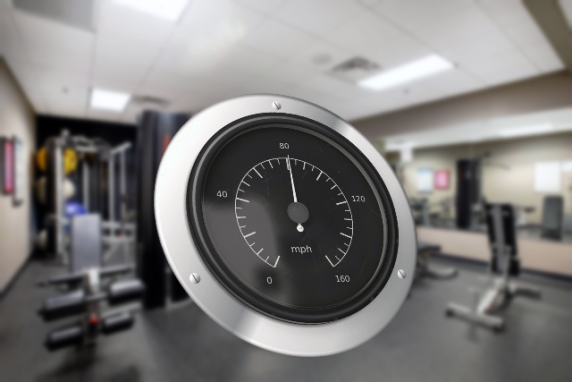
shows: 80 mph
